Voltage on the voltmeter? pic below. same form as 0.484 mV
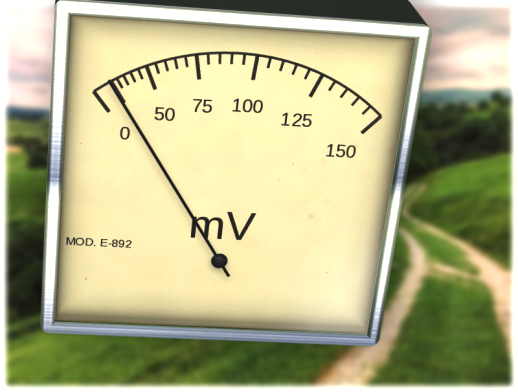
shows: 25 mV
